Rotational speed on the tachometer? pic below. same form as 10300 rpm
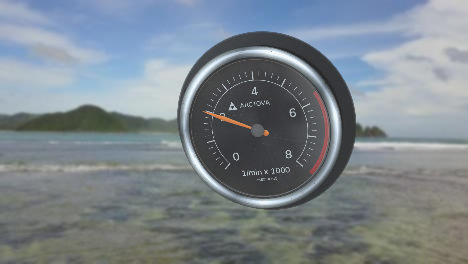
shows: 2000 rpm
